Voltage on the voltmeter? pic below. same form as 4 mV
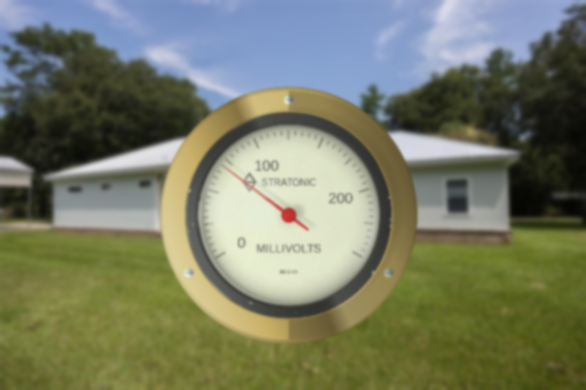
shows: 70 mV
